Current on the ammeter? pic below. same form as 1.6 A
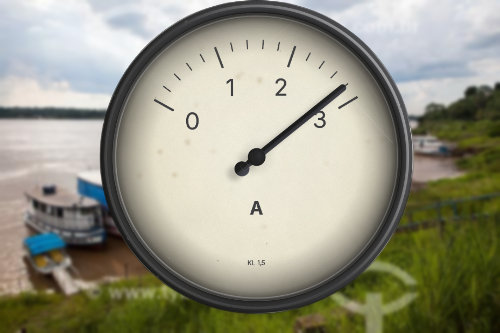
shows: 2.8 A
